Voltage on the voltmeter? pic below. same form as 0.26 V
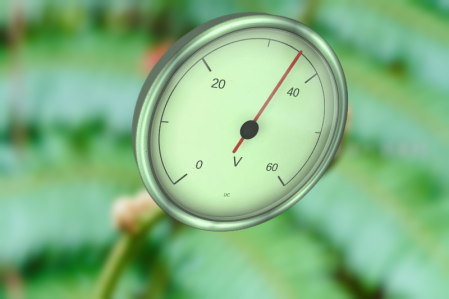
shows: 35 V
